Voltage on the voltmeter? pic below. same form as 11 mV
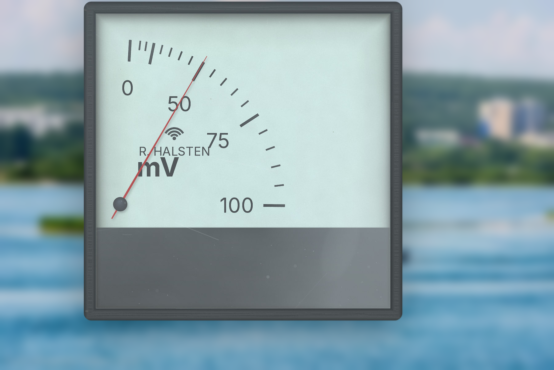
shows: 50 mV
